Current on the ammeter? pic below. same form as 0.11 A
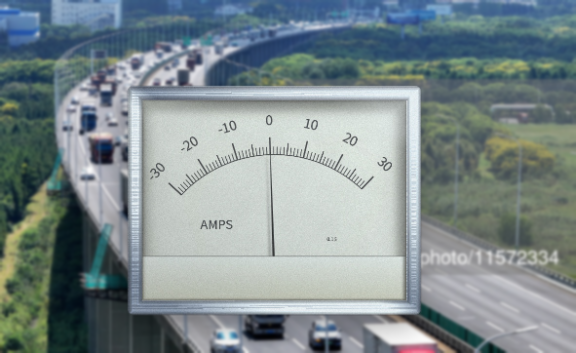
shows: 0 A
